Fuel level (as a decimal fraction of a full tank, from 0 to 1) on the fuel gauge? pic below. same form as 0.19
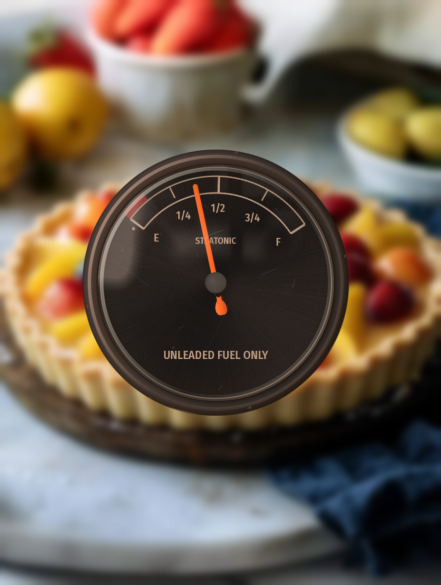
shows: 0.375
